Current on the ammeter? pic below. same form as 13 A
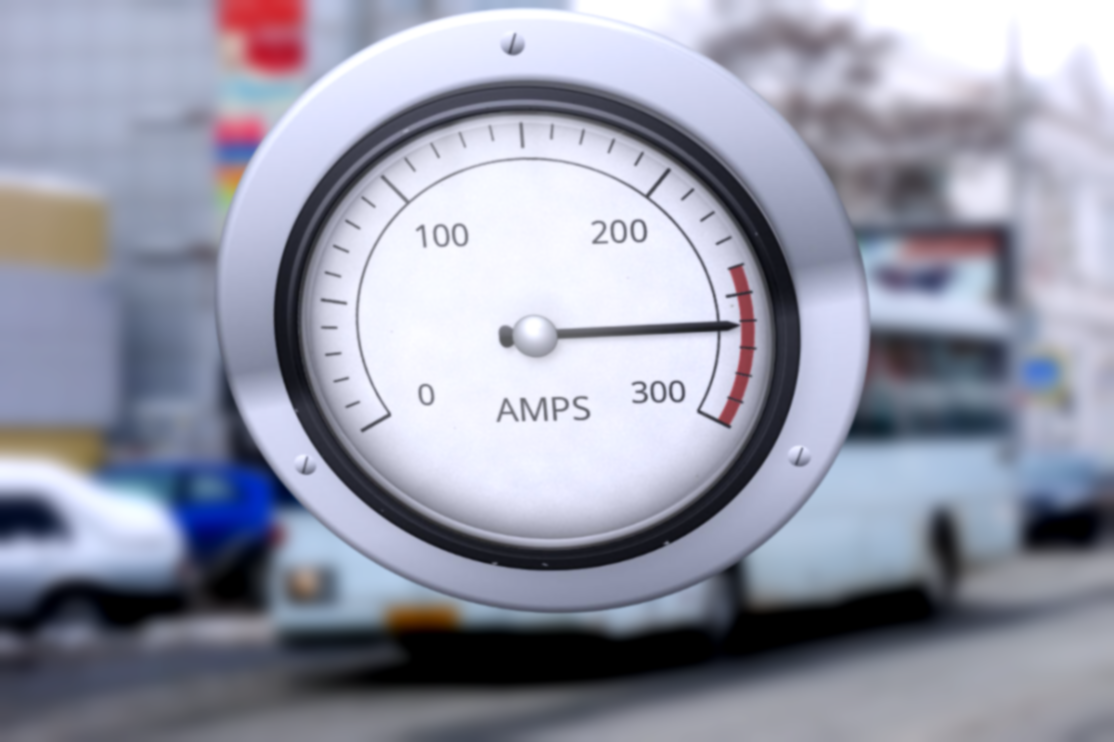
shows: 260 A
